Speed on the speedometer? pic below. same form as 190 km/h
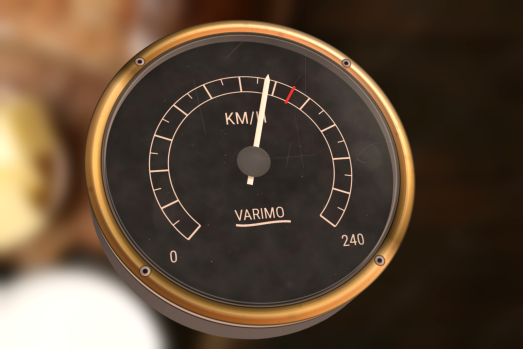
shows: 135 km/h
